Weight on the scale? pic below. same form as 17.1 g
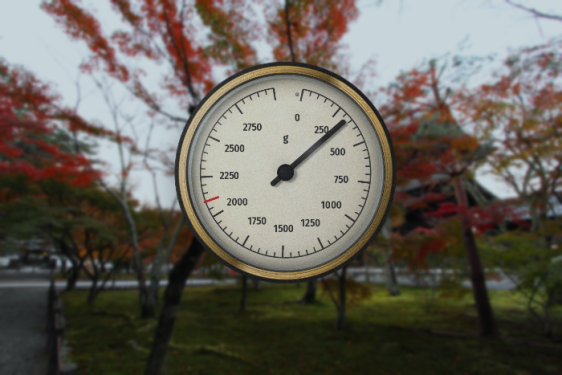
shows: 325 g
